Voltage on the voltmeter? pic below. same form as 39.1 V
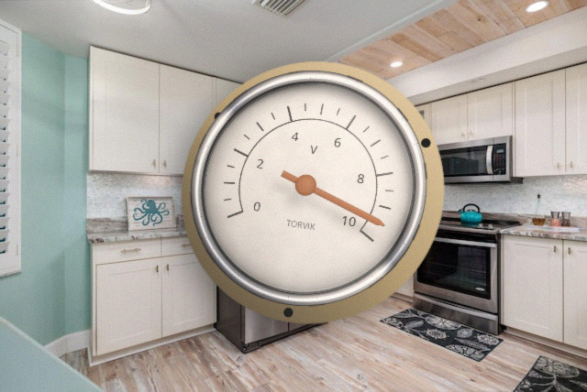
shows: 9.5 V
